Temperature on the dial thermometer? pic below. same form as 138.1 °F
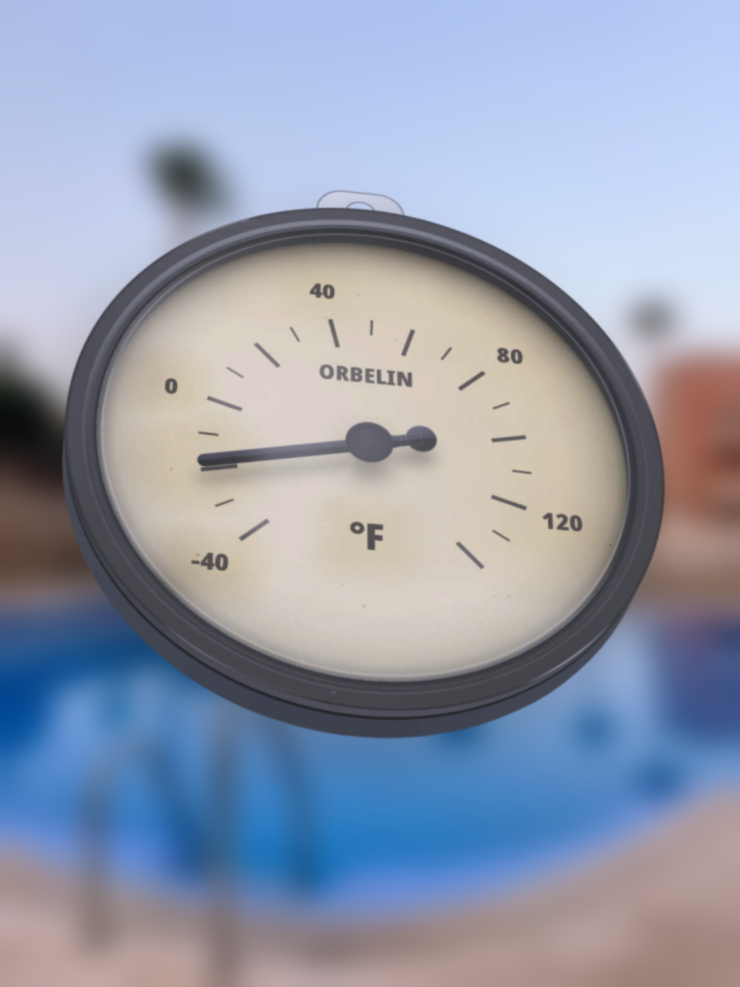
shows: -20 °F
